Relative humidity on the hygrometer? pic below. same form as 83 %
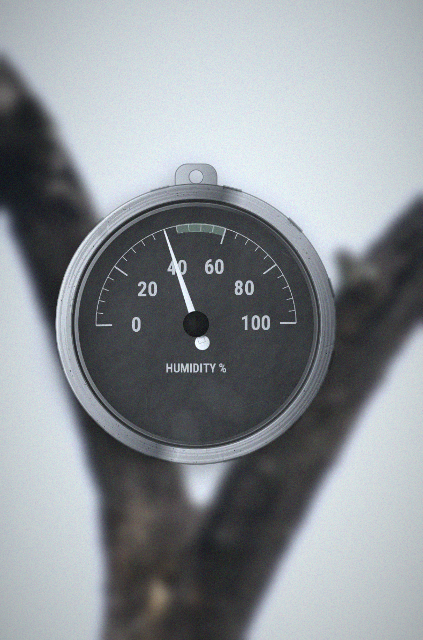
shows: 40 %
